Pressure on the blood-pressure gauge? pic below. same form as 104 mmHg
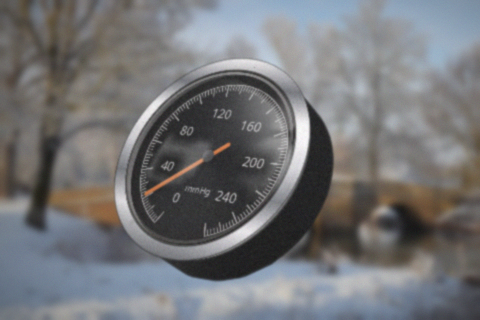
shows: 20 mmHg
